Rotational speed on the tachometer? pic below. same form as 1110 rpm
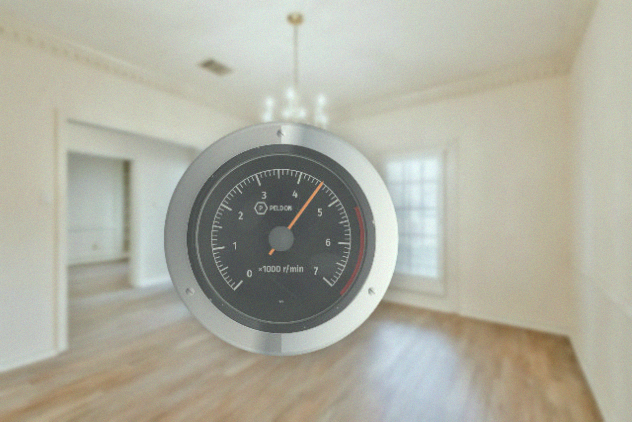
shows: 4500 rpm
